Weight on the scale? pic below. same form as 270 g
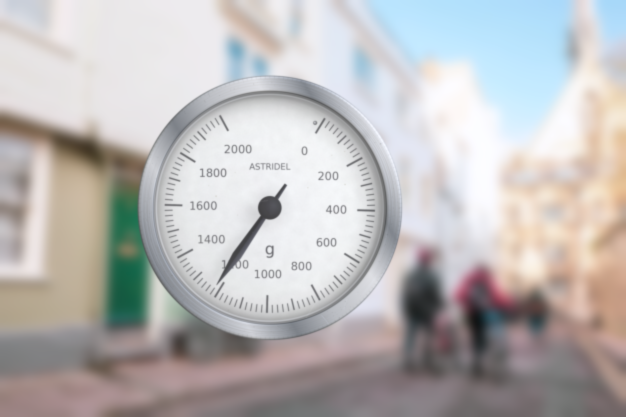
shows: 1220 g
